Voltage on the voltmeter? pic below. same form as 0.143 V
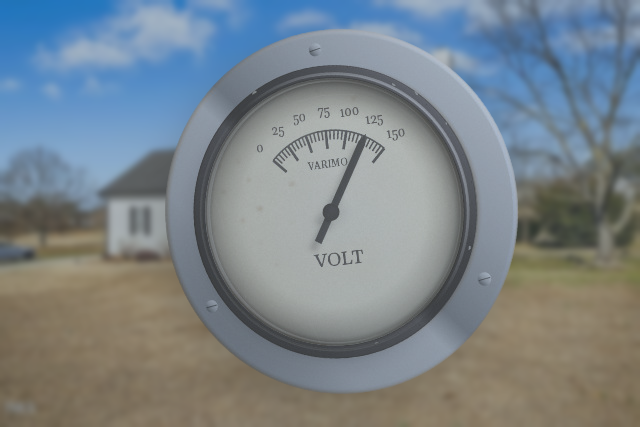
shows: 125 V
